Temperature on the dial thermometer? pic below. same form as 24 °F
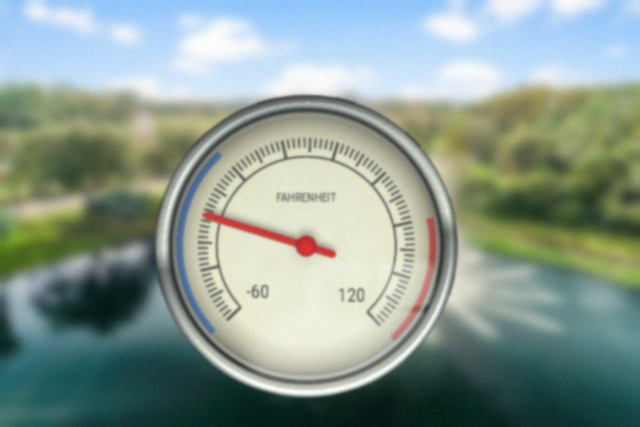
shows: -20 °F
